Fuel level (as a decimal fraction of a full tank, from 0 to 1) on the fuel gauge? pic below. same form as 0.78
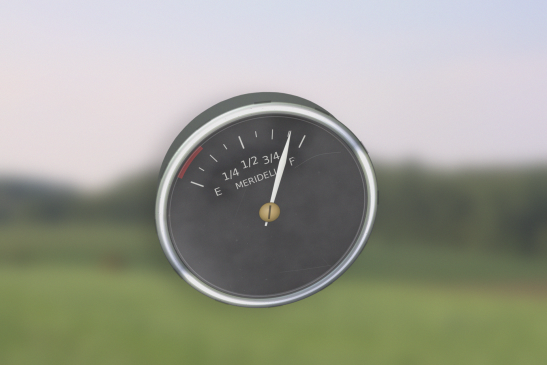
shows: 0.875
